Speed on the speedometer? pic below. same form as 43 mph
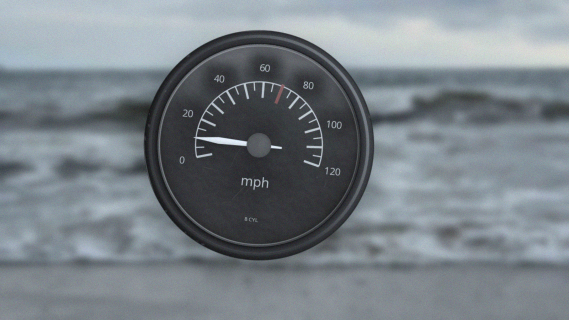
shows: 10 mph
